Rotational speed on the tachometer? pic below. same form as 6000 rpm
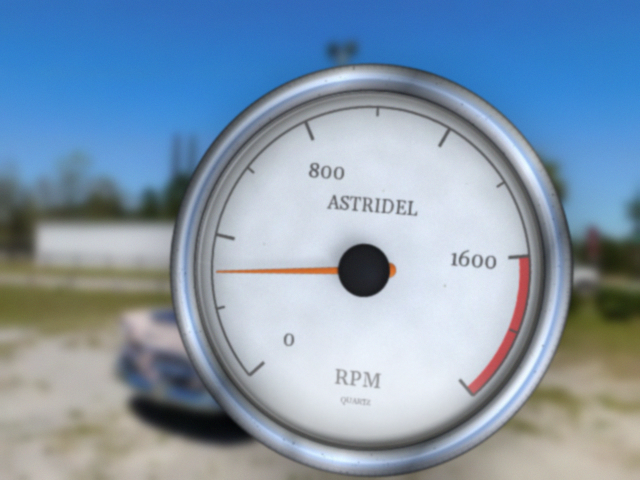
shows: 300 rpm
